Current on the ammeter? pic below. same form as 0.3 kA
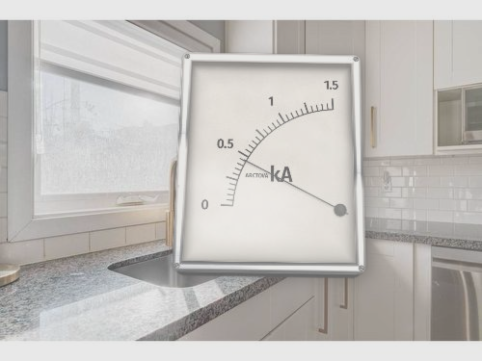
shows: 0.45 kA
